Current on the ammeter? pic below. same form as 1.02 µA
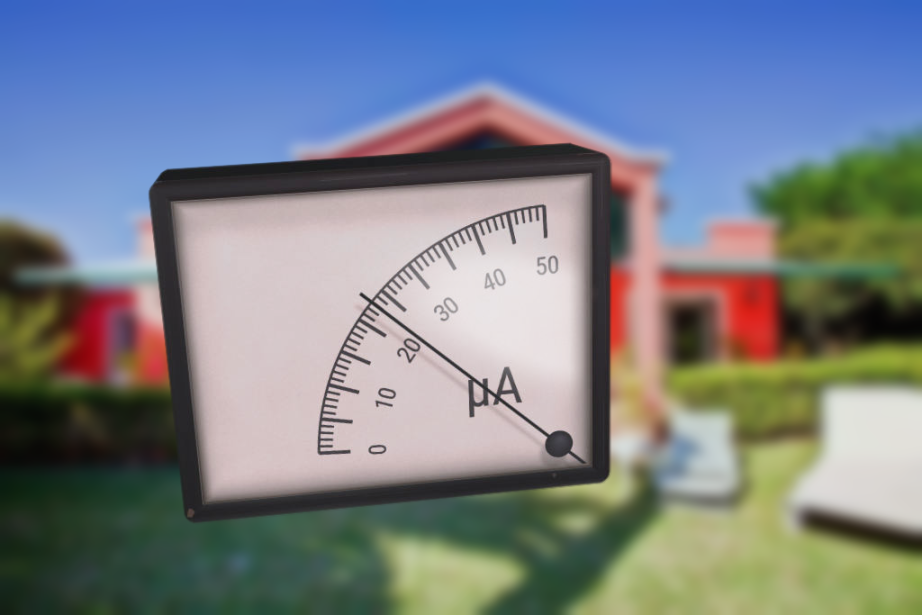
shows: 23 µA
